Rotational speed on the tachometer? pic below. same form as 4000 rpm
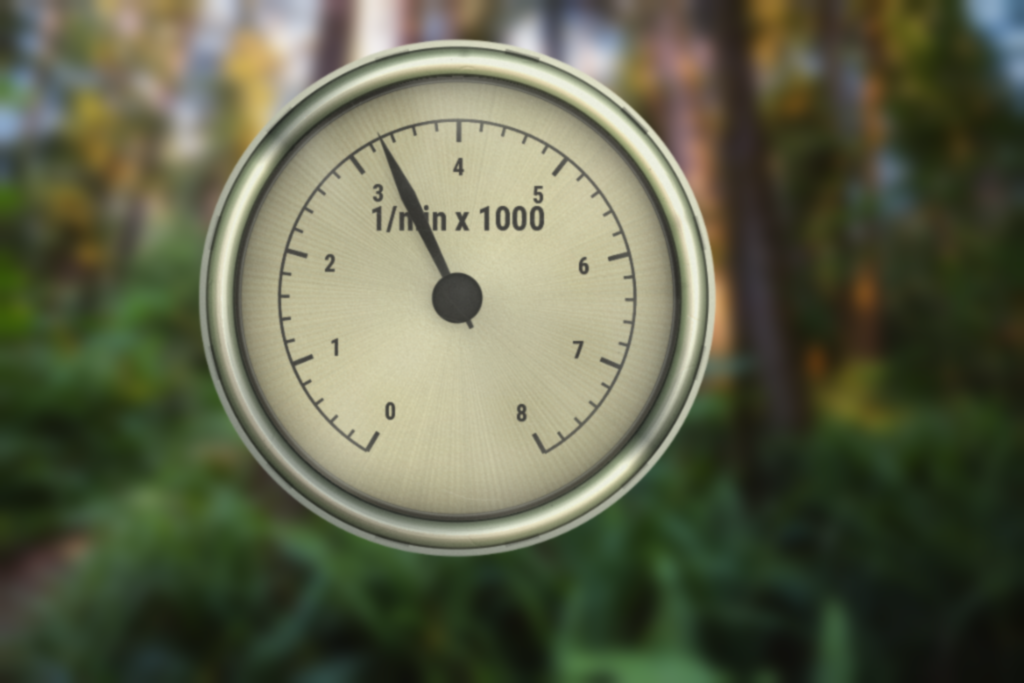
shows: 3300 rpm
